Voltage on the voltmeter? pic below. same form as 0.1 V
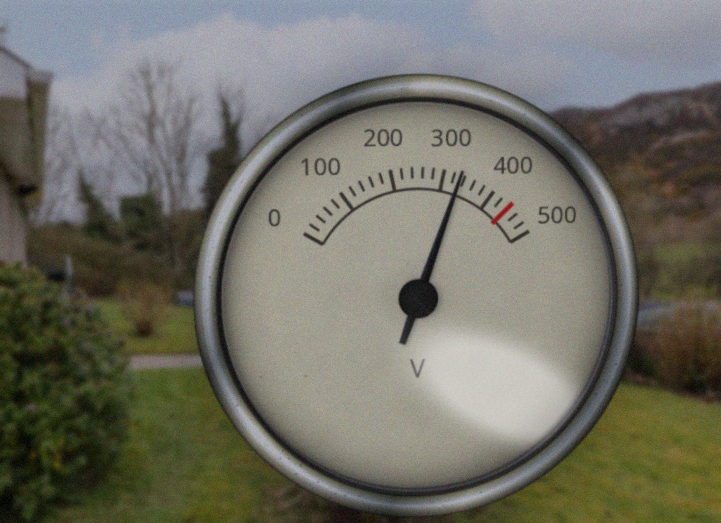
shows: 330 V
